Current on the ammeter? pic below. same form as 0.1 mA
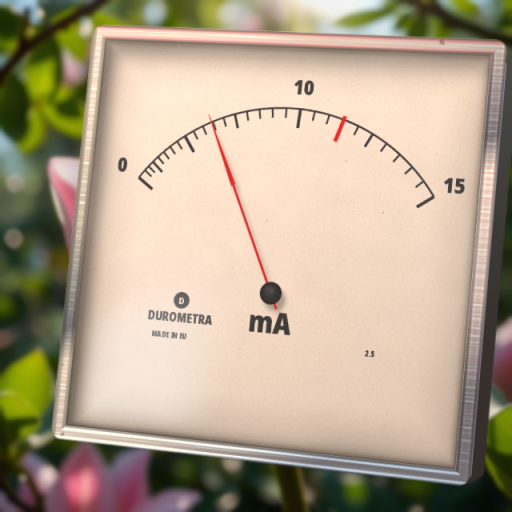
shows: 6.5 mA
